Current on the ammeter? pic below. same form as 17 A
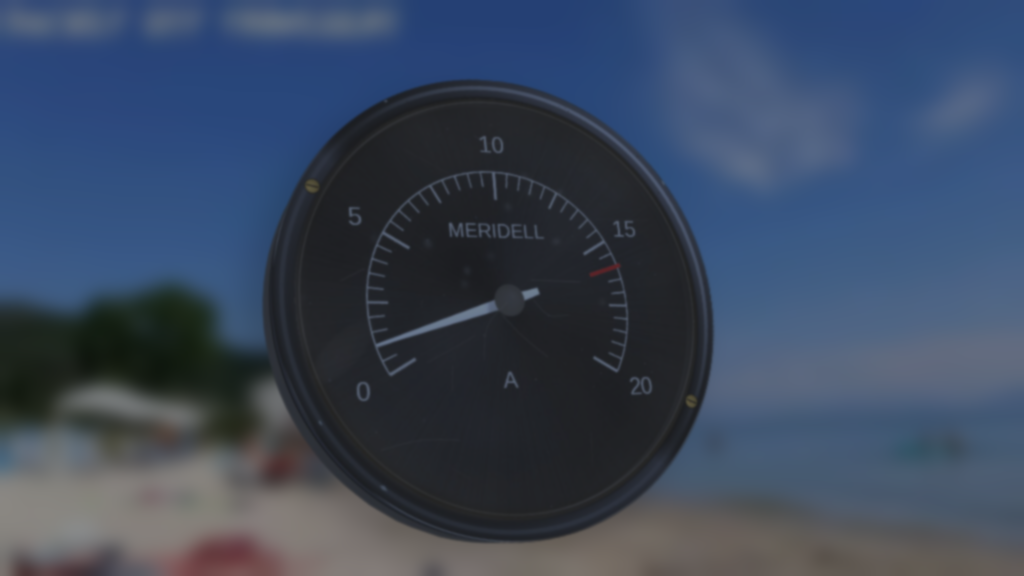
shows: 1 A
